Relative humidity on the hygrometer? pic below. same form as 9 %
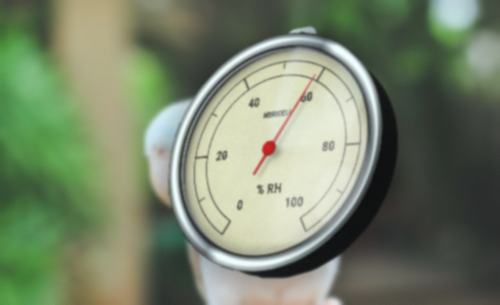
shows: 60 %
